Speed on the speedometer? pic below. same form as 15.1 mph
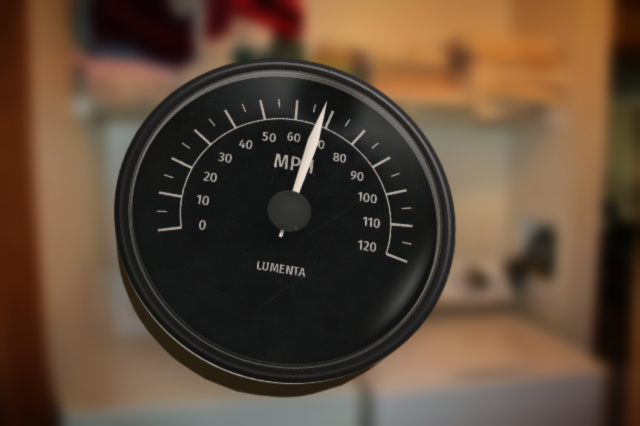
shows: 67.5 mph
